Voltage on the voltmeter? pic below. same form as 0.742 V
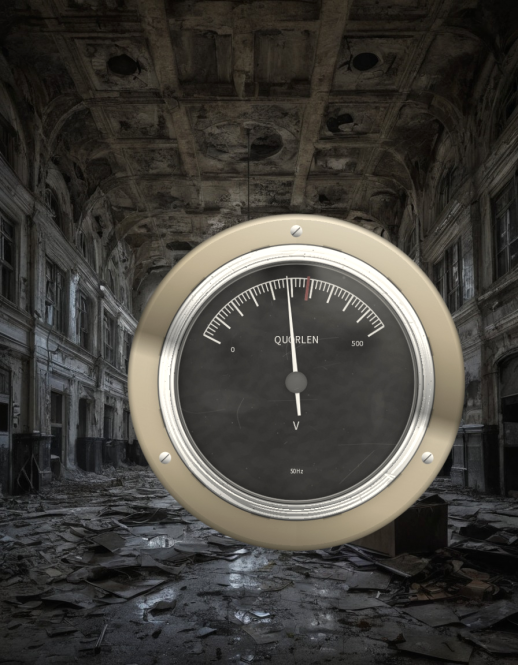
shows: 240 V
